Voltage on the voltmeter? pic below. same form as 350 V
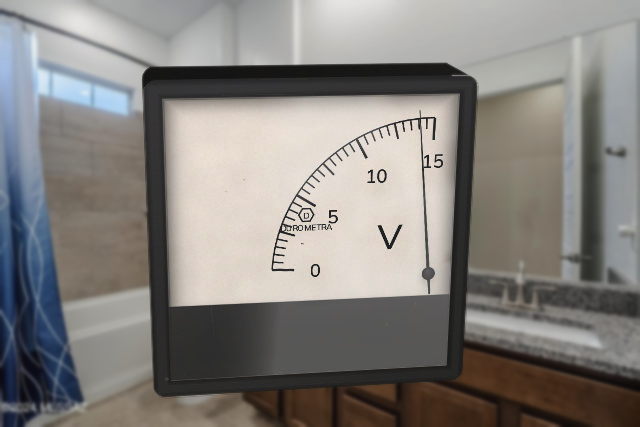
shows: 14 V
